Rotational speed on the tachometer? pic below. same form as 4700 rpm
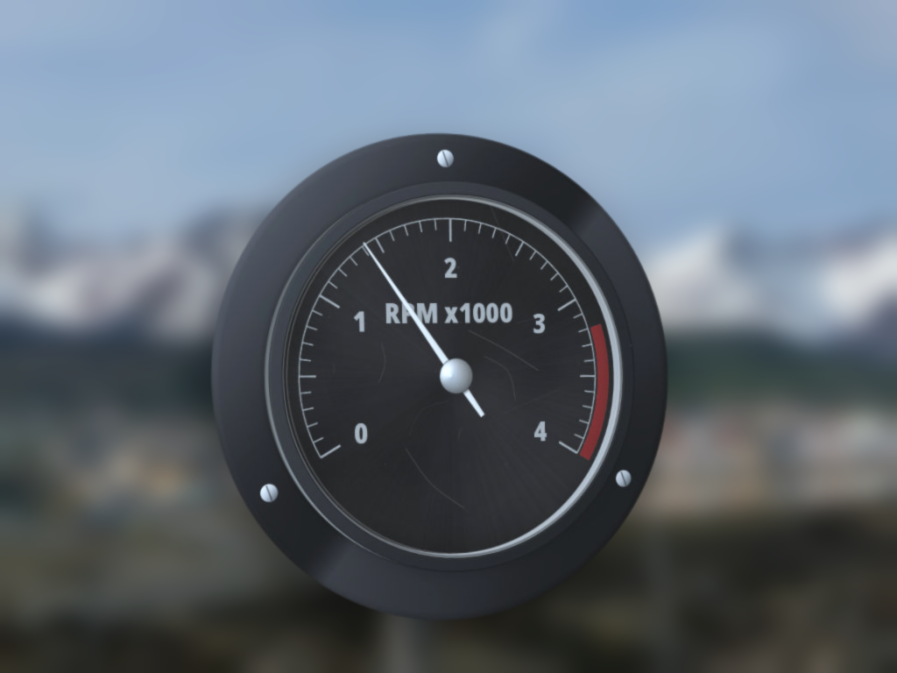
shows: 1400 rpm
